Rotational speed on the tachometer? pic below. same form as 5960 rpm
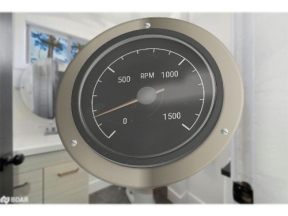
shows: 150 rpm
